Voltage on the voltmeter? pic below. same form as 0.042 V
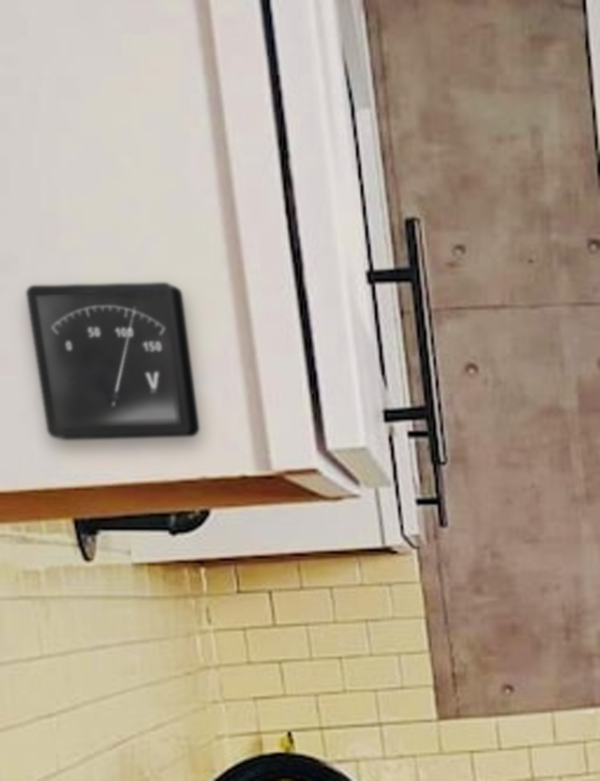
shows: 110 V
